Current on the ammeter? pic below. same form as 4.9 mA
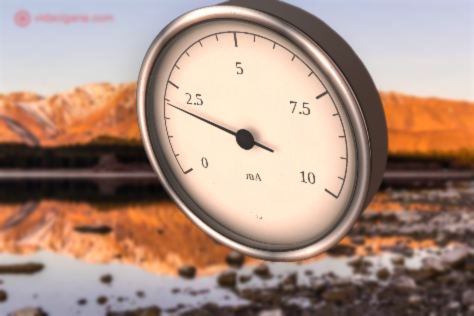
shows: 2 mA
